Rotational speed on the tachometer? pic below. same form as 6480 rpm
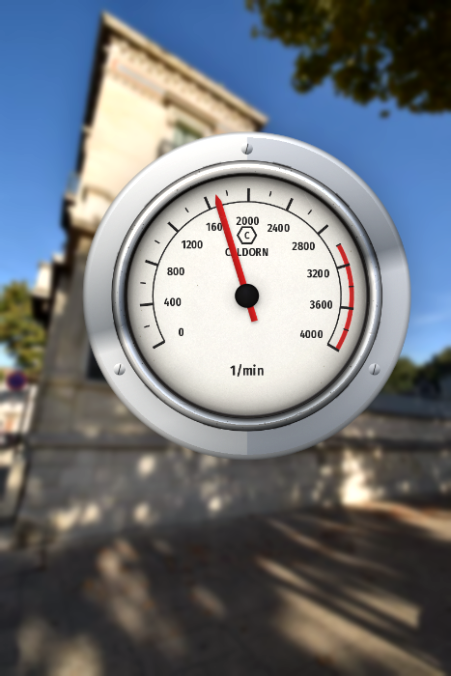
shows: 1700 rpm
